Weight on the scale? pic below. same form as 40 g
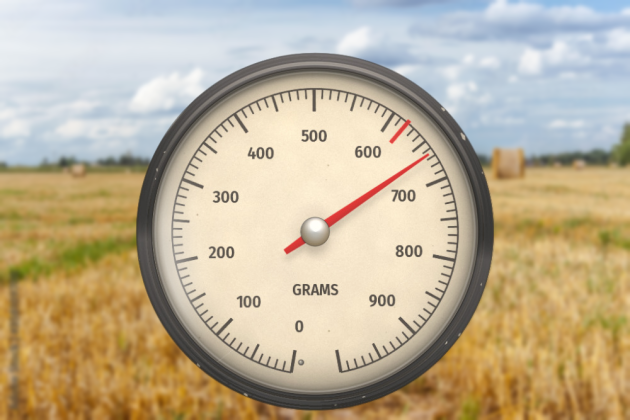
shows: 665 g
